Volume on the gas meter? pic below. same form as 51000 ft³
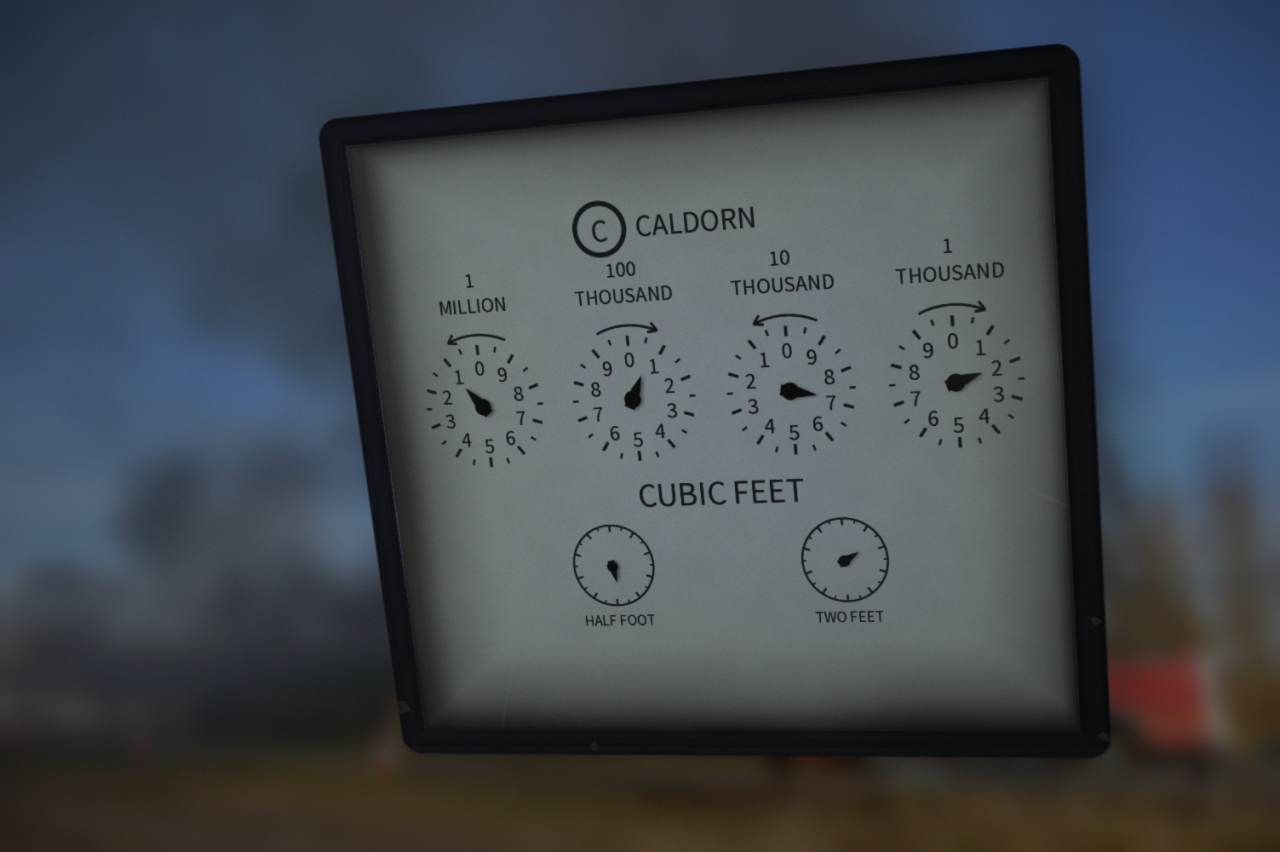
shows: 107200 ft³
